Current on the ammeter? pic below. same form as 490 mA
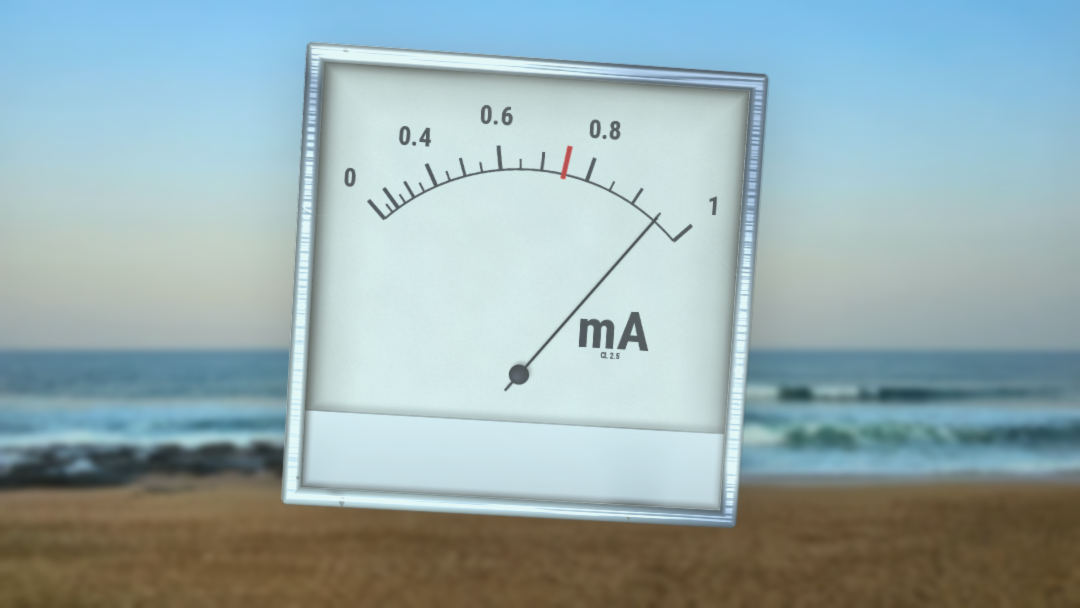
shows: 0.95 mA
